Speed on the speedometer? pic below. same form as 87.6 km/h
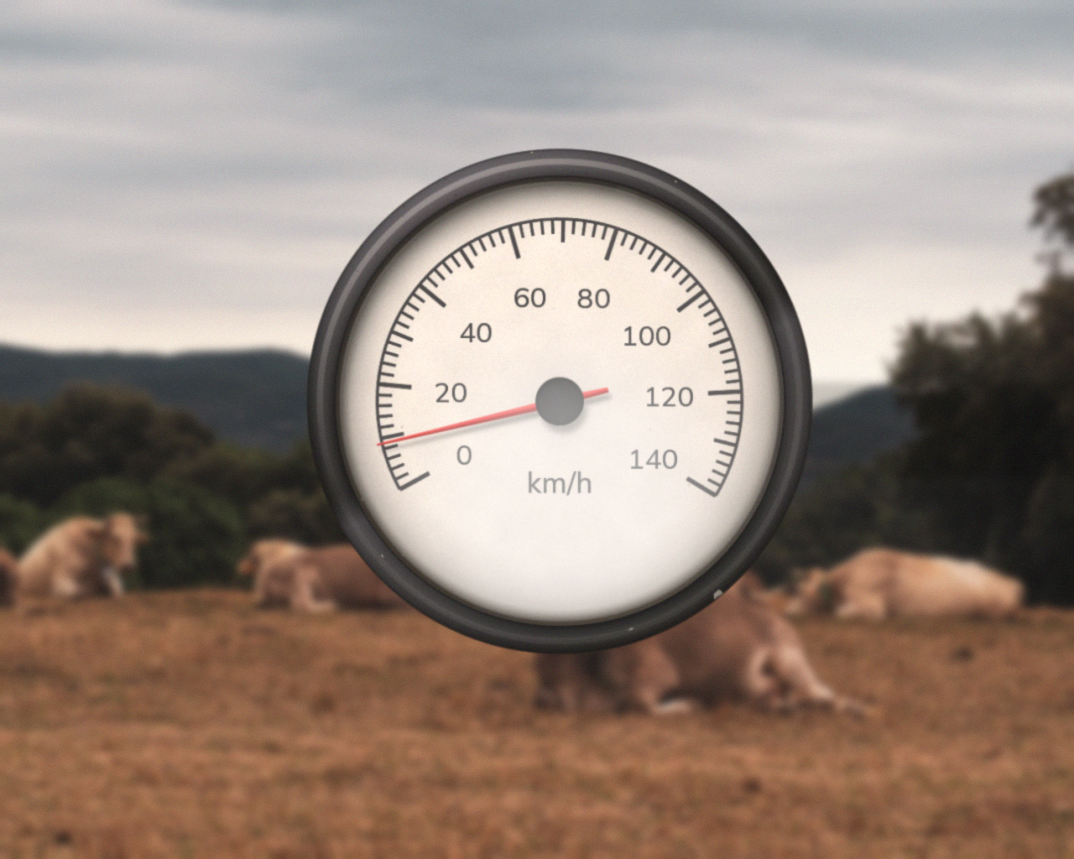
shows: 9 km/h
